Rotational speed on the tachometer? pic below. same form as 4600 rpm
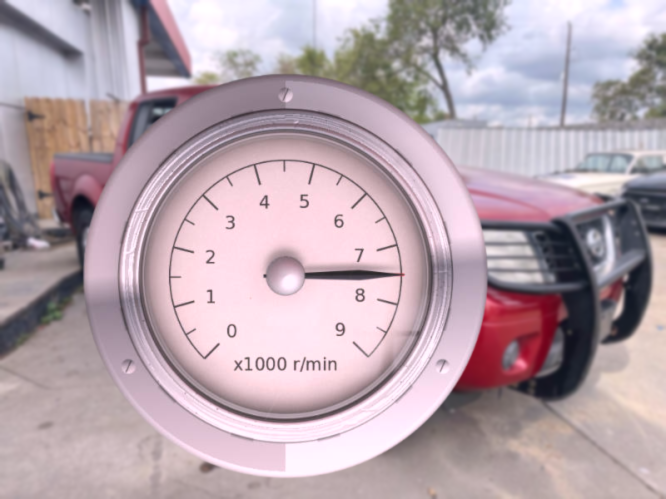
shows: 7500 rpm
